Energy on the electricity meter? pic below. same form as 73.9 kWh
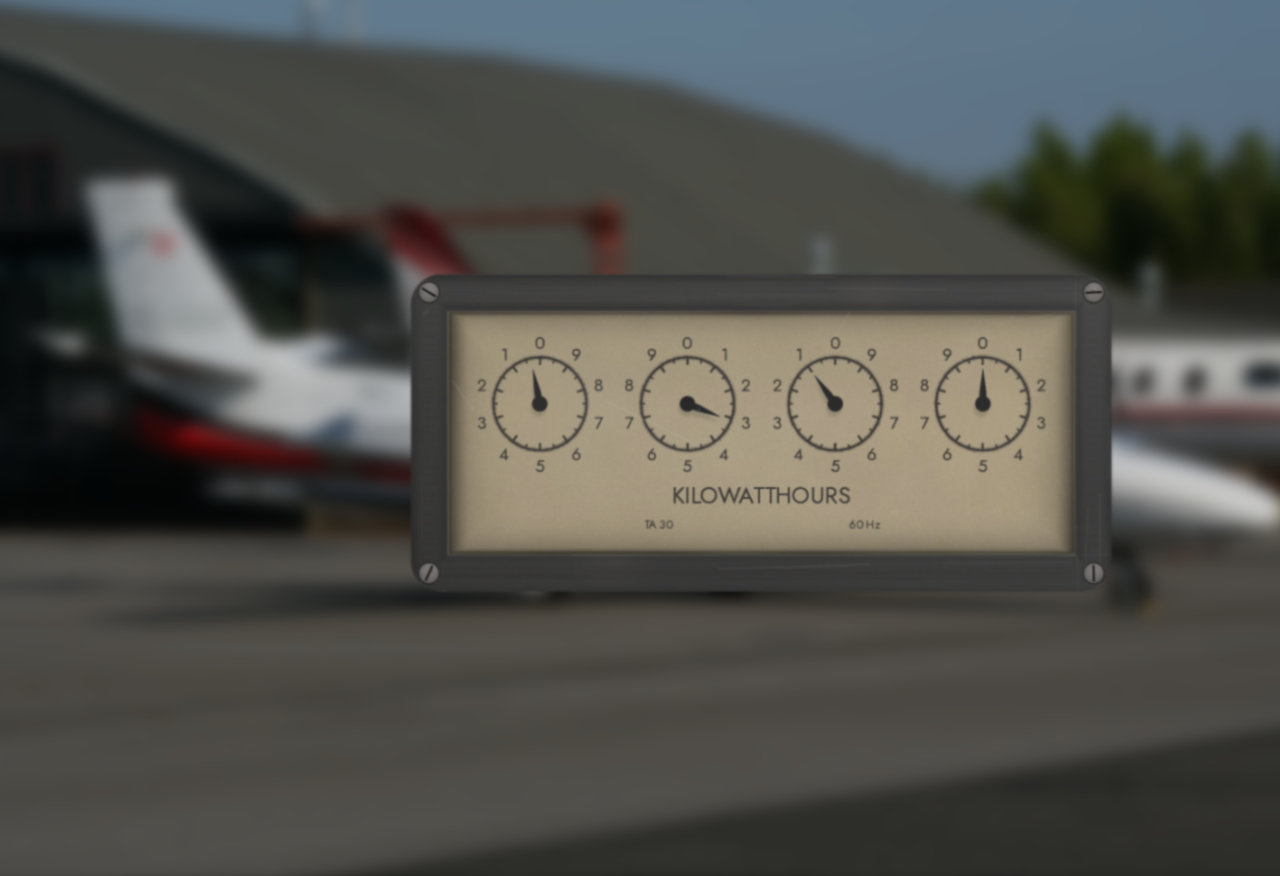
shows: 310 kWh
